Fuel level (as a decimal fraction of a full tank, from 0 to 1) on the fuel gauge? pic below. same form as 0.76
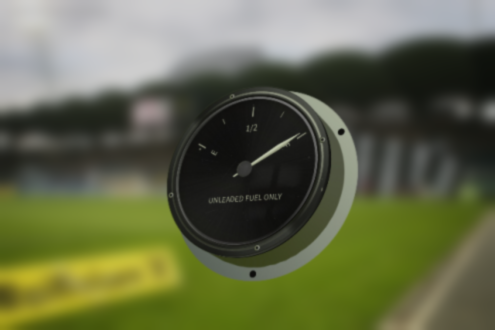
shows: 1
